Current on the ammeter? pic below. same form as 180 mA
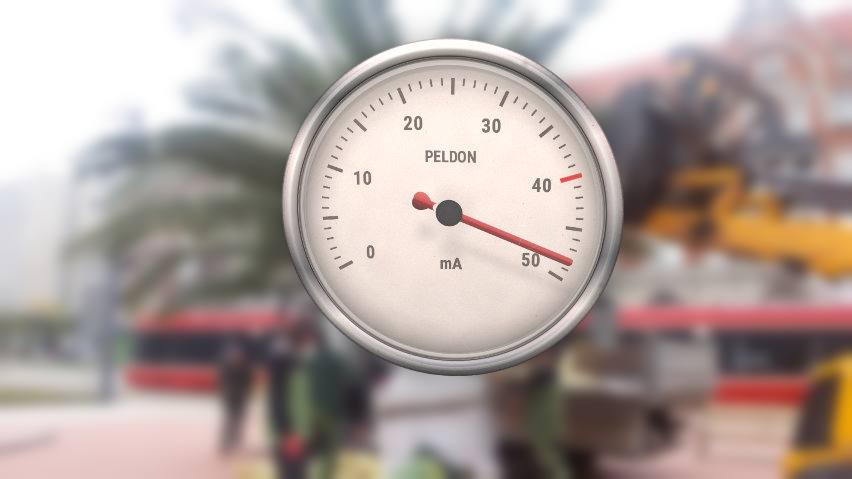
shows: 48 mA
